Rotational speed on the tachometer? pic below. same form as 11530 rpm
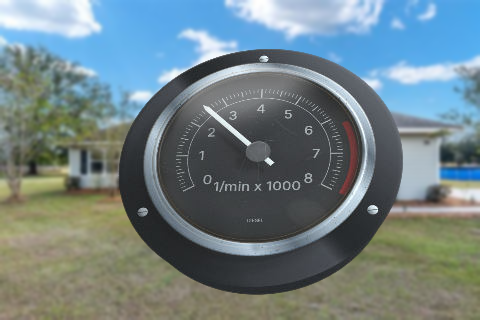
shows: 2500 rpm
